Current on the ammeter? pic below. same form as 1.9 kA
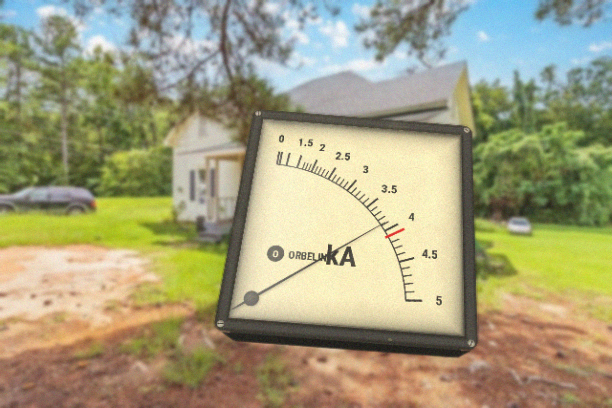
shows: 3.9 kA
